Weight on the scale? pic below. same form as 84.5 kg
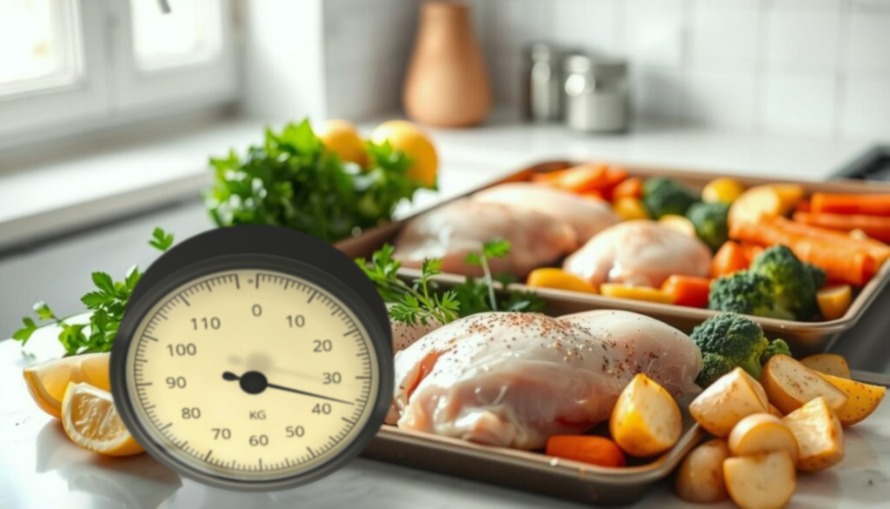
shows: 35 kg
